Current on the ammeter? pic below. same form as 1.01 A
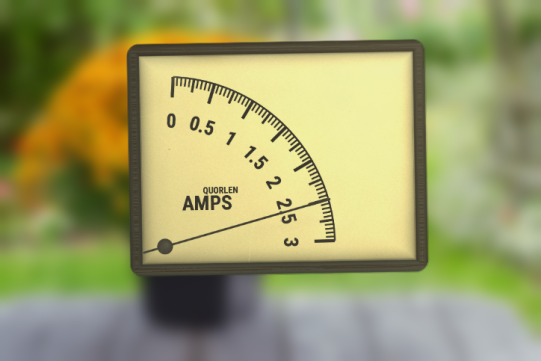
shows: 2.5 A
